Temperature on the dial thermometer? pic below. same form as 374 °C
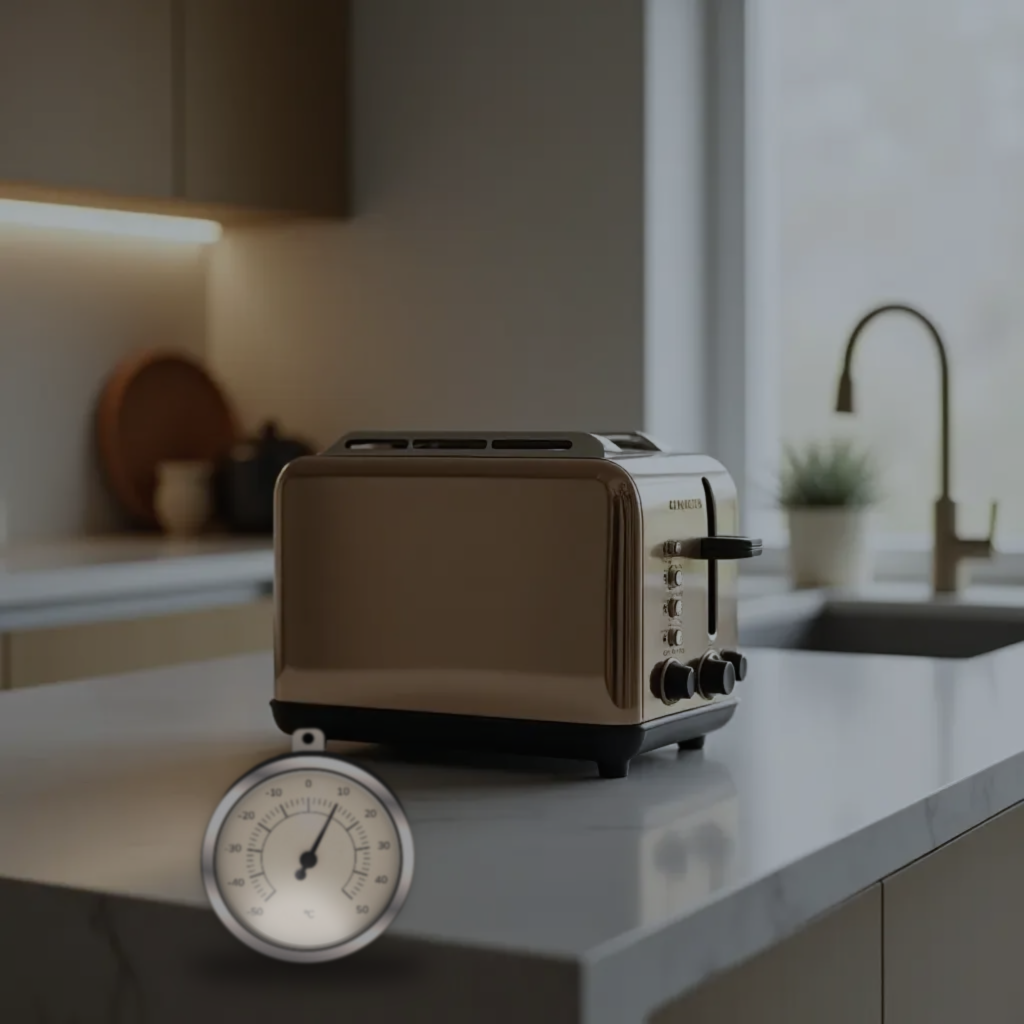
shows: 10 °C
